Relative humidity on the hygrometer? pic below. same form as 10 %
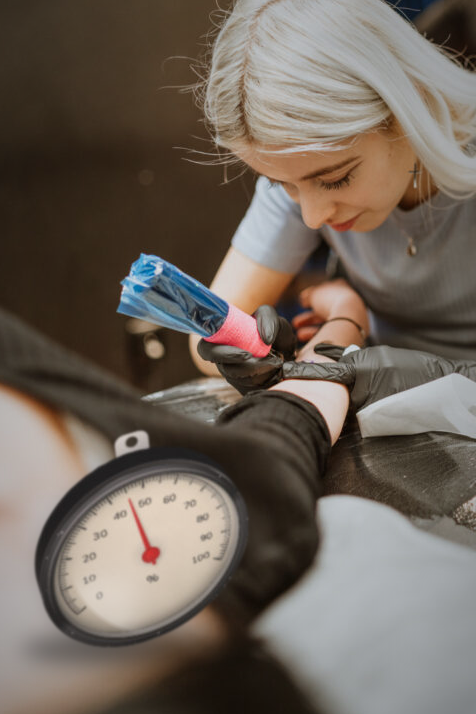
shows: 45 %
